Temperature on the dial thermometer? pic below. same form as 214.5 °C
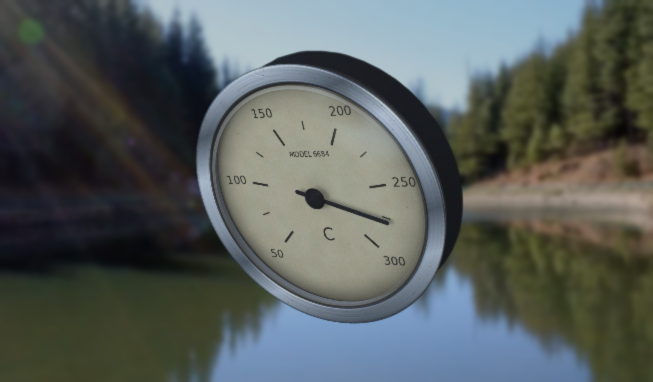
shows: 275 °C
